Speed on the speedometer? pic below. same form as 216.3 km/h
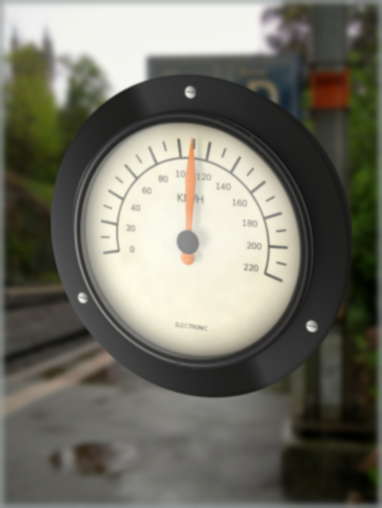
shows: 110 km/h
